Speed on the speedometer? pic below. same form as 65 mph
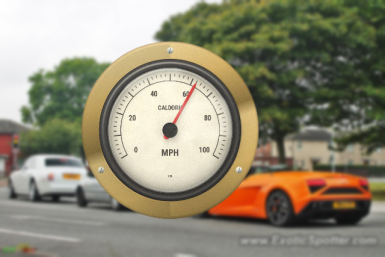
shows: 62 mph
